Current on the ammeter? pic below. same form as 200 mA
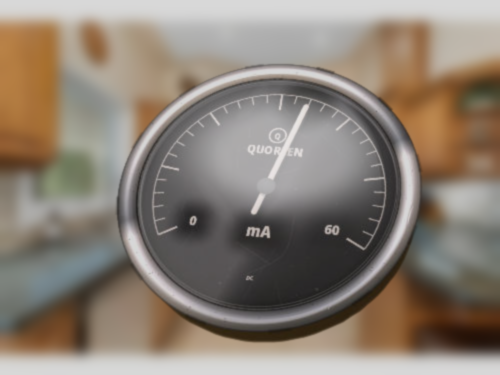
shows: 34 mA
